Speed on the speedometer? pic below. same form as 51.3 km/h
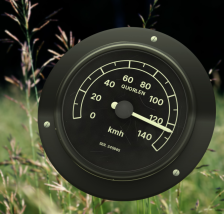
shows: 125 km/h
